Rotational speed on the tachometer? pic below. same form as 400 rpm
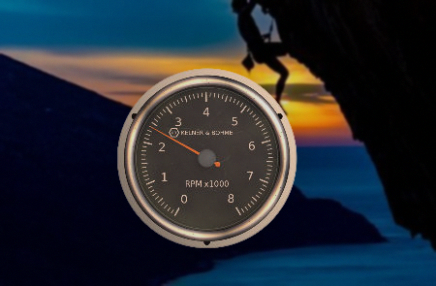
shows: 2400 rpm
